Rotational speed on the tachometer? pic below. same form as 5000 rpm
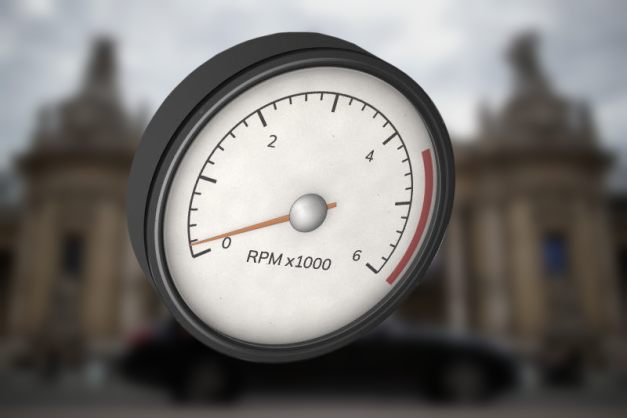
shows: 200 rpm
